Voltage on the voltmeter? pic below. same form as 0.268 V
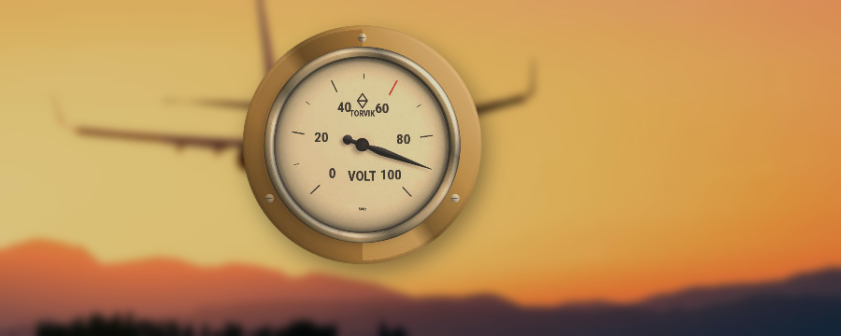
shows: 90 V
